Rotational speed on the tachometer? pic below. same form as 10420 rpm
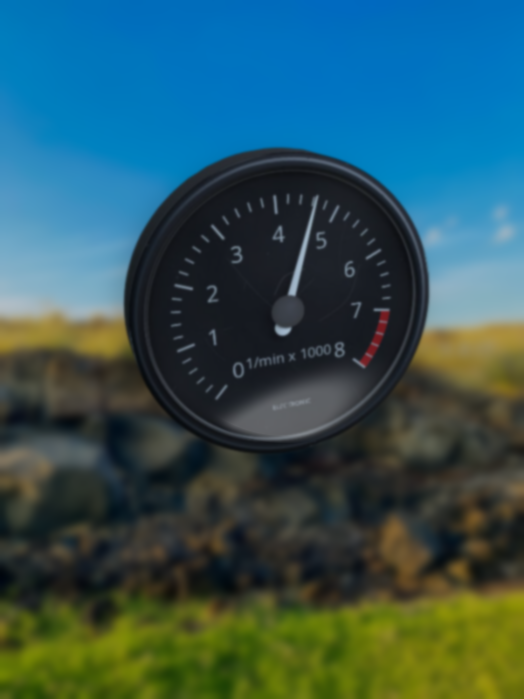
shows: 4600 rpm
